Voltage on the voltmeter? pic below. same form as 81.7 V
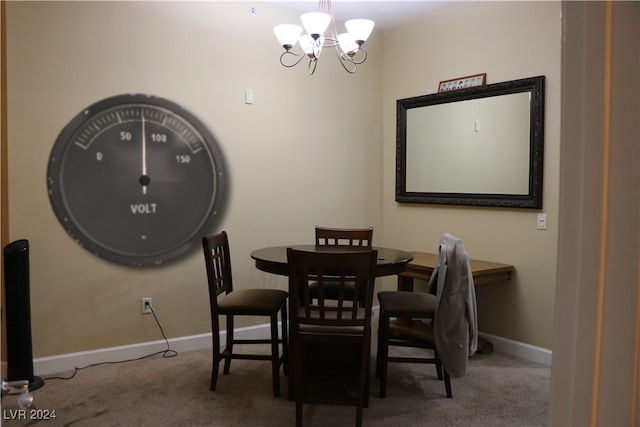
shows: 75 V
